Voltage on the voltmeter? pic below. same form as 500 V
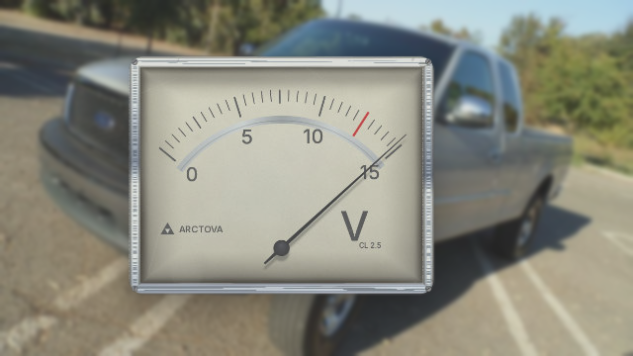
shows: 14.75 V
